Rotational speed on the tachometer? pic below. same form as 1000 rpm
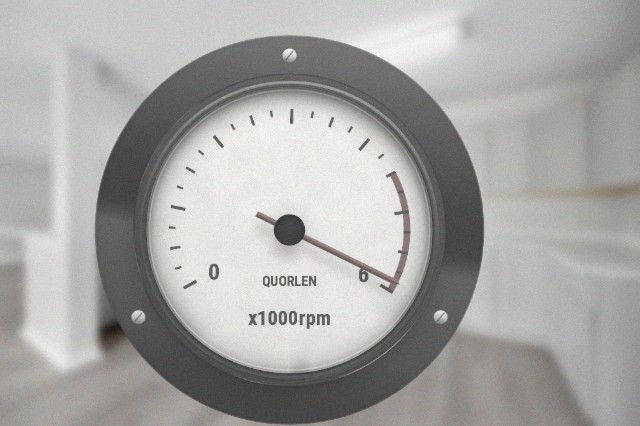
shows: 5875 rpm
